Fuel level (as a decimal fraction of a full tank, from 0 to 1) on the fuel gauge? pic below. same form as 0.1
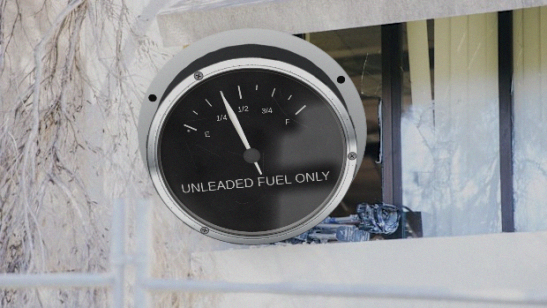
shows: 0.375
